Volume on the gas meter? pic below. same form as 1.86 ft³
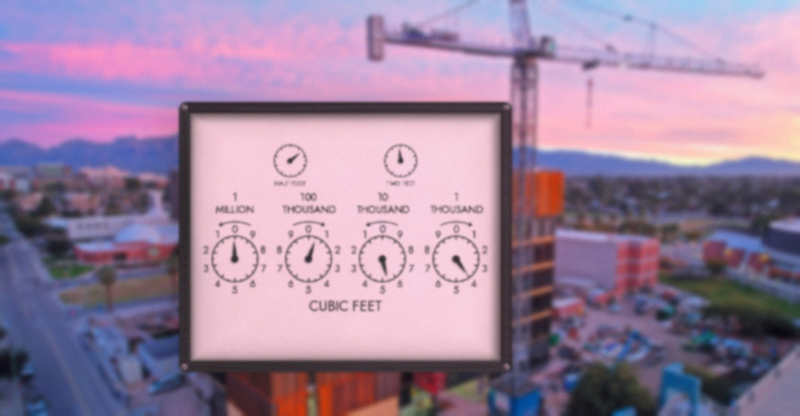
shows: 5400 ft³
